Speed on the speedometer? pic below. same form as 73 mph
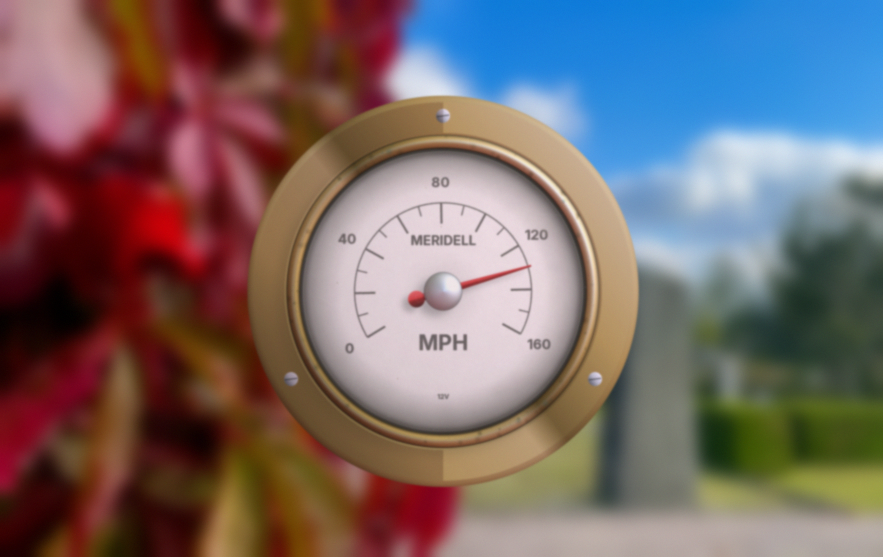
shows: 130 mph
